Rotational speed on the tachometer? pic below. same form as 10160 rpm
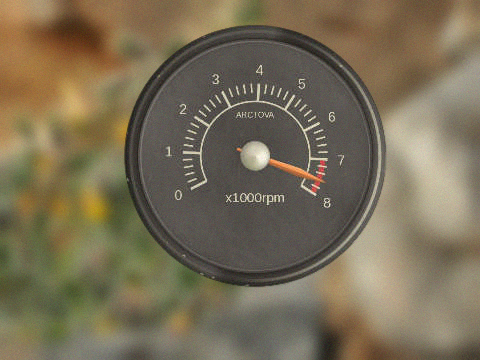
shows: 7600 rpm
